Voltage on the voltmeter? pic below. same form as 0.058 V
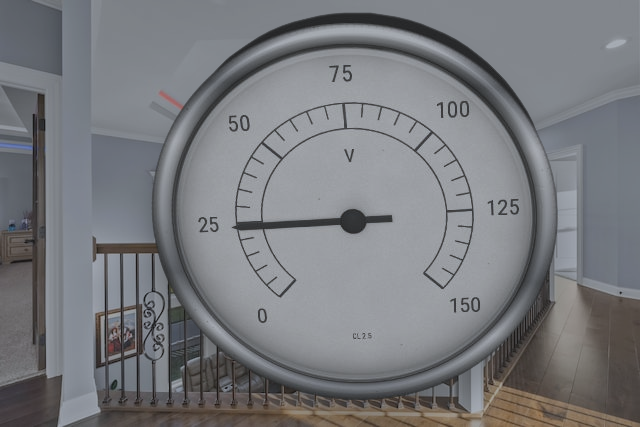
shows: 25 V
